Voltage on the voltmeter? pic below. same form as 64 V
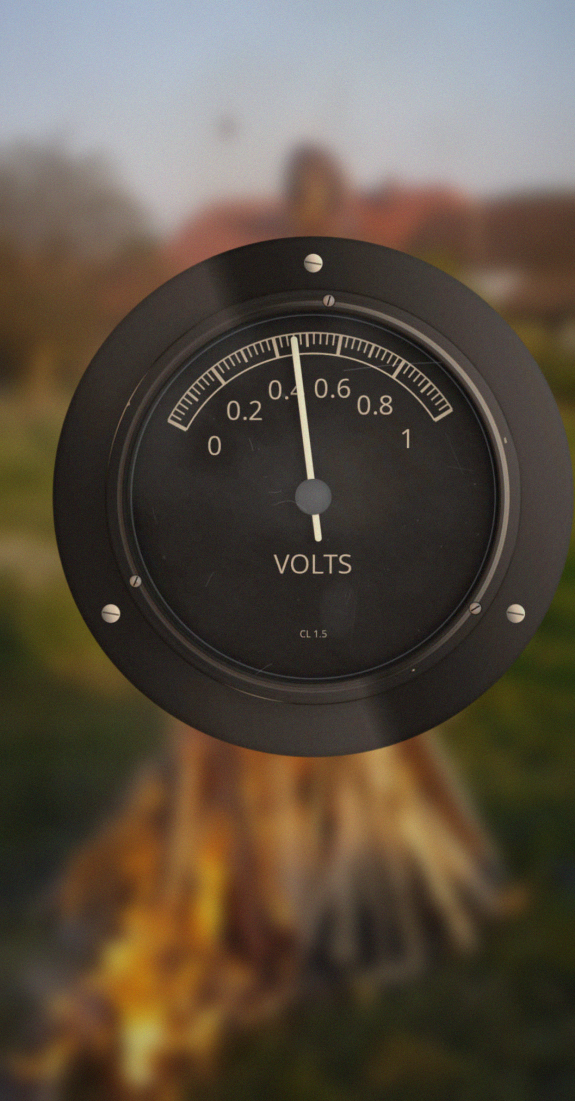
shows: 0.46 V
